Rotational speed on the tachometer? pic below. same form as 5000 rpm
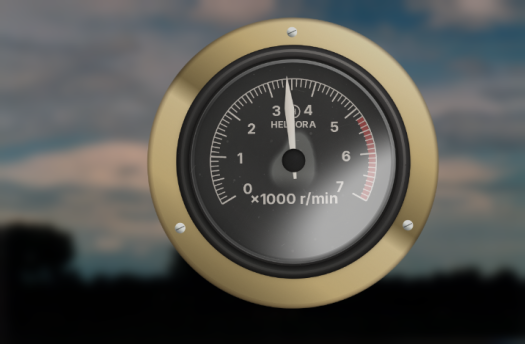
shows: 3400 rpm
